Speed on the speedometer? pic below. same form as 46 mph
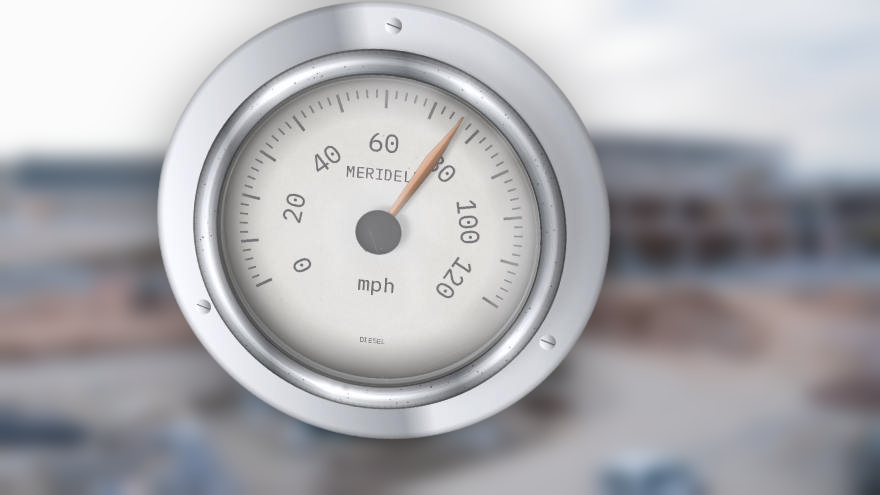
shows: 76 mph
